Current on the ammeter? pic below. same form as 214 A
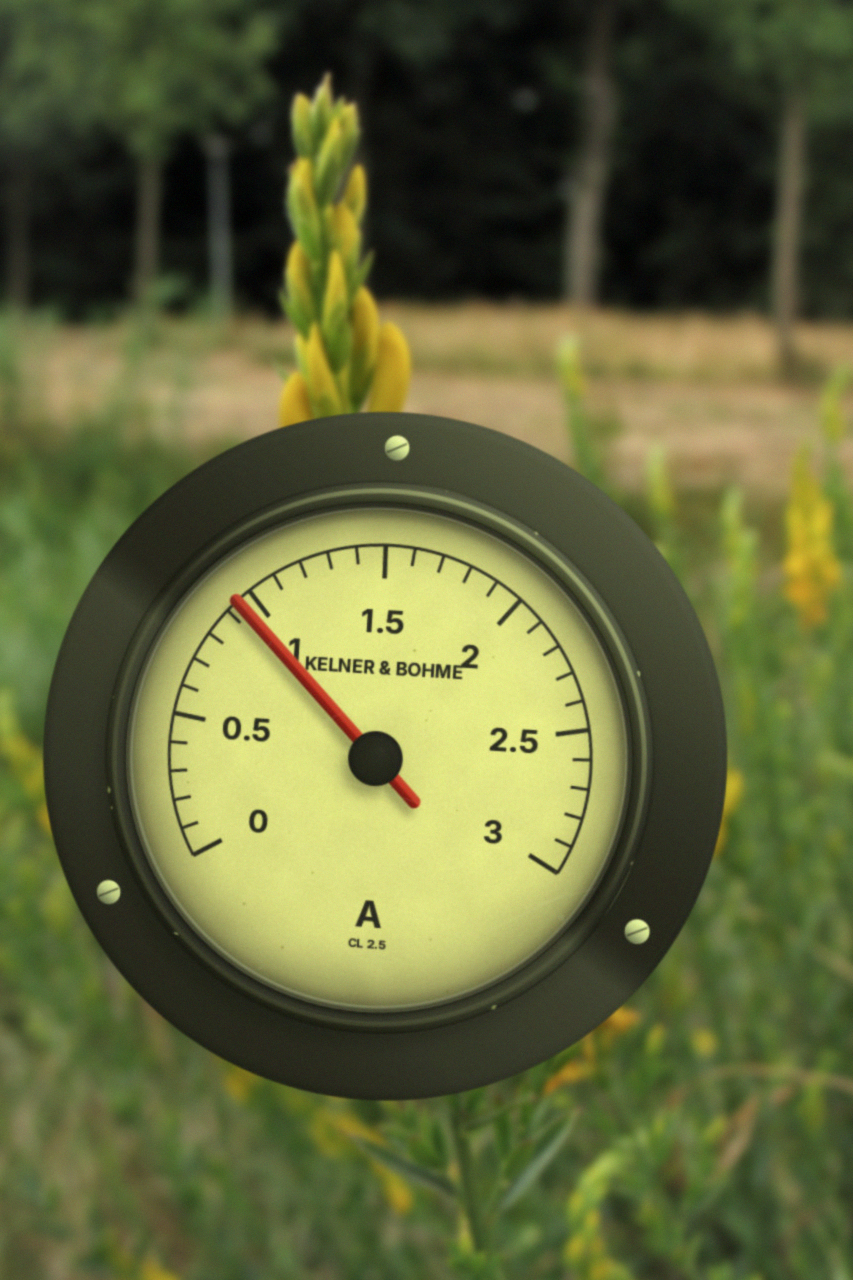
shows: 0.95 A
